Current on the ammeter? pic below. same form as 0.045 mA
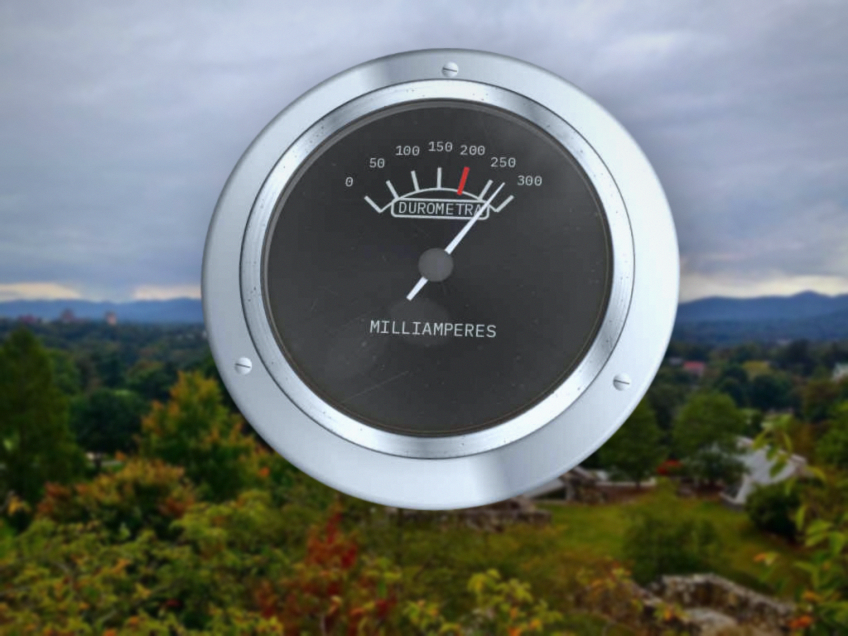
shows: 275 mA
